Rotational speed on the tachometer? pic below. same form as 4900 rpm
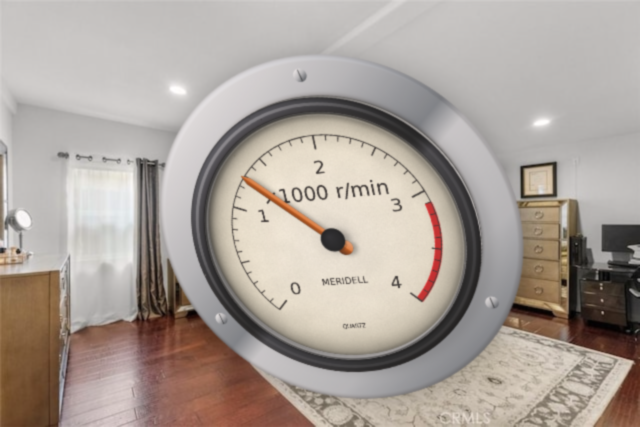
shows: 1300 rpm
